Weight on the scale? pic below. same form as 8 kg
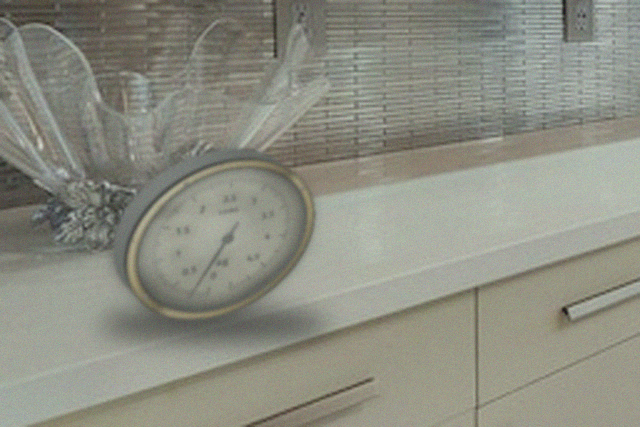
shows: 0.25 kg
